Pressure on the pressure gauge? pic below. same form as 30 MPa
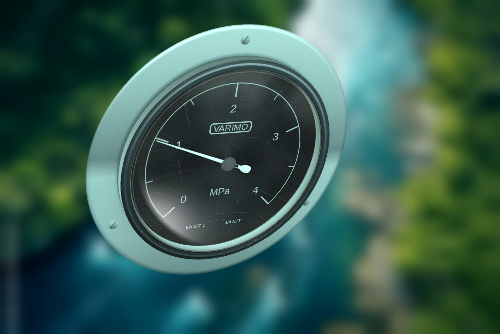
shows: 1 MPa
